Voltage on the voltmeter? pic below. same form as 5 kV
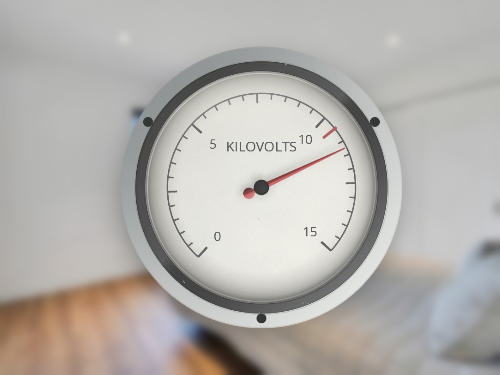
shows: 11.25 kV
